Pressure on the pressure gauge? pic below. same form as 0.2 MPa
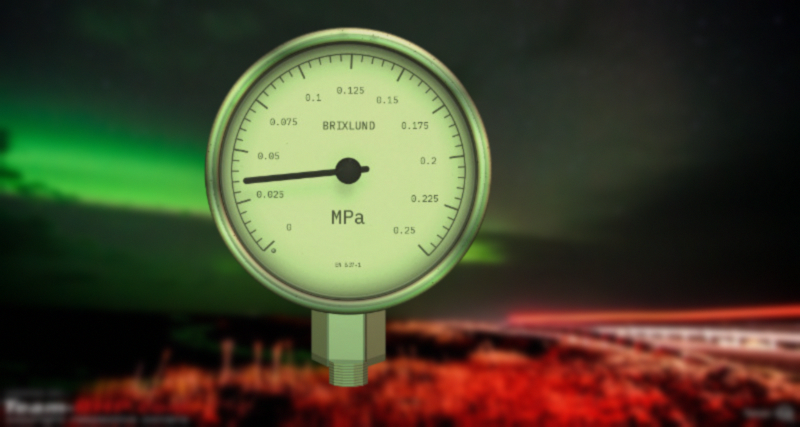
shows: 0.035 MPa
